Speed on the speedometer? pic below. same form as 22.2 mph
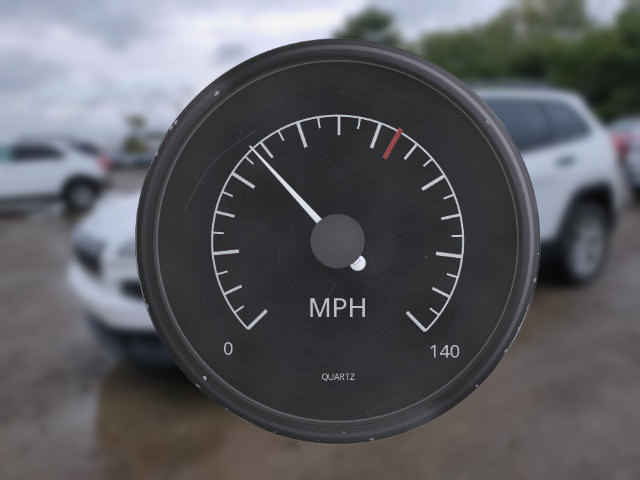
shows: 47.5 mph
